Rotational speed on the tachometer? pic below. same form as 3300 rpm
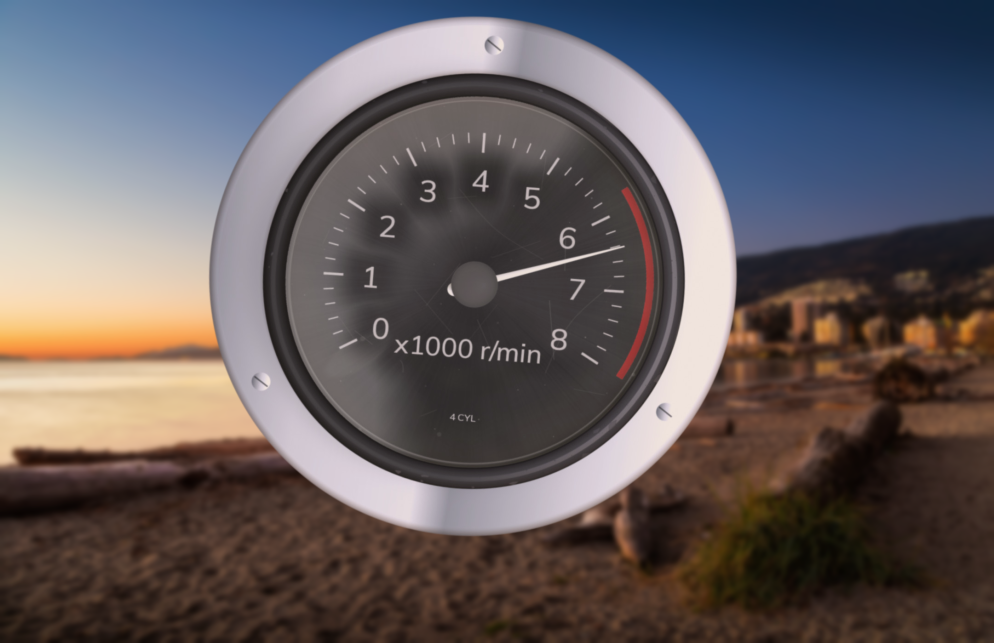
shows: 6400 rpm
